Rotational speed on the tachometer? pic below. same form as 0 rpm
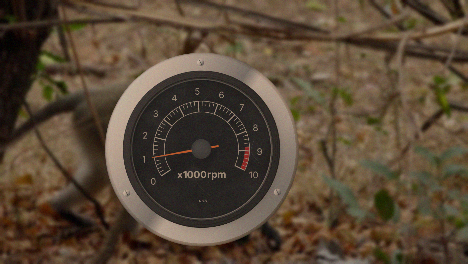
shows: 1000 rpm
